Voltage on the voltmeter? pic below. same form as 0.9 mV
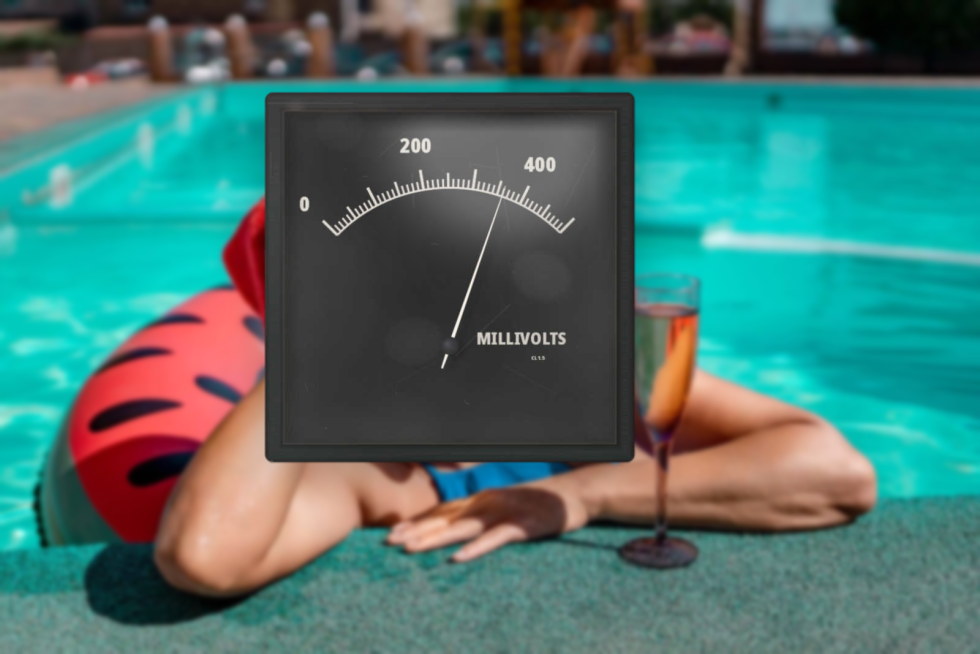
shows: 360 mV
